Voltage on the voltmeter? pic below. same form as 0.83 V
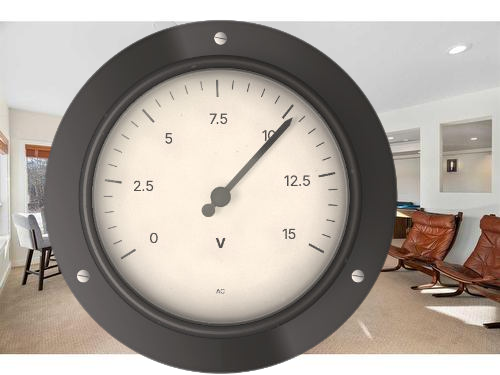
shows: 10.25 V
